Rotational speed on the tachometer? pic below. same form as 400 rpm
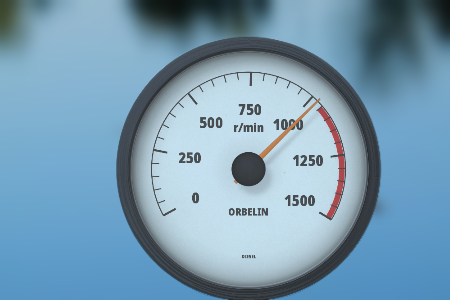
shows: 1025 rpm
